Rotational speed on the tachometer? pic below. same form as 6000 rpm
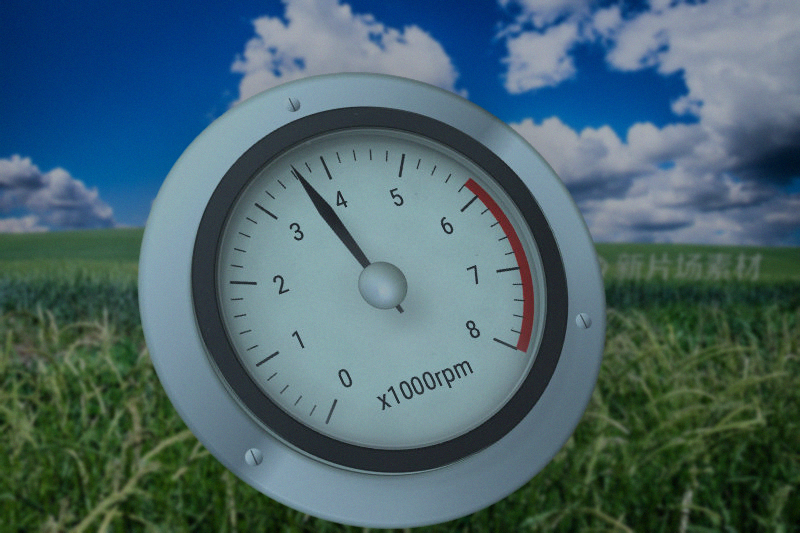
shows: 3600 rpm
